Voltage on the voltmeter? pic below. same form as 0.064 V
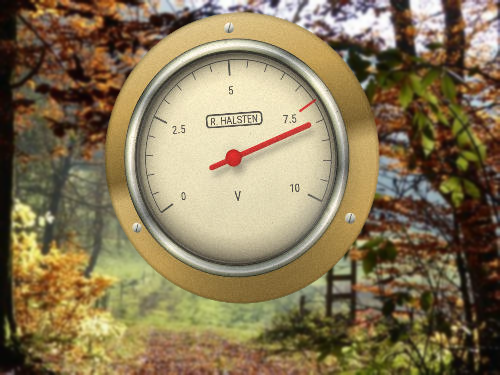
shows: 8 V
